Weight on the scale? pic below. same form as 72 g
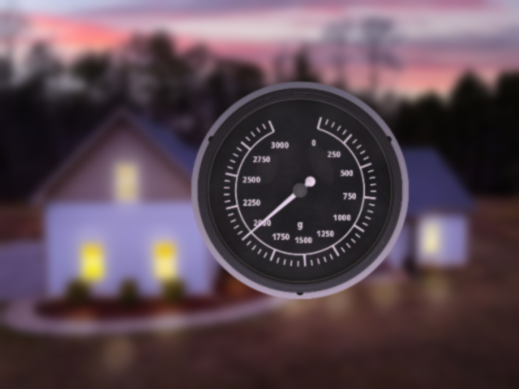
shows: 2000 g
